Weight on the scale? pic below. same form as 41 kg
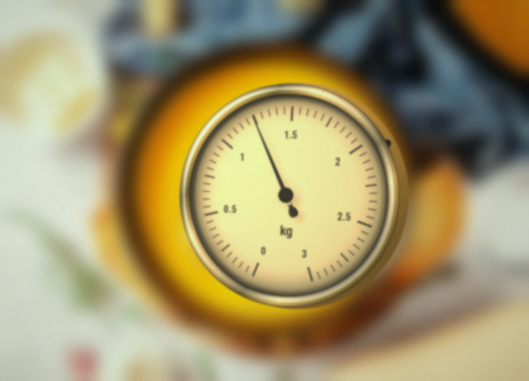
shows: 1.25 kg
